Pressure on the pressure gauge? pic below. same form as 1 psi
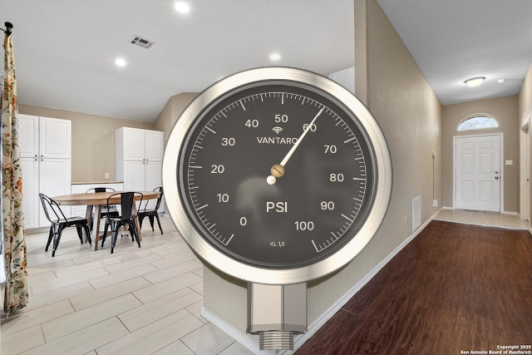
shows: 60 psi
